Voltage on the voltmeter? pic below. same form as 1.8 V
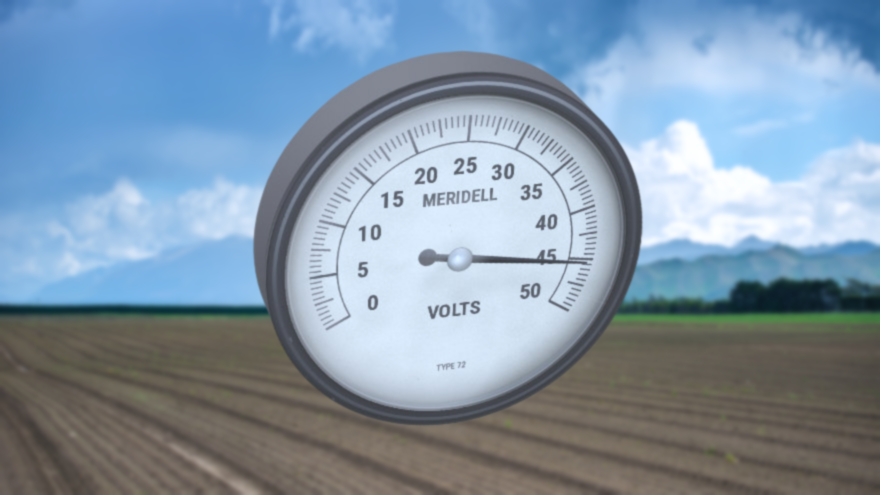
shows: 45 V
